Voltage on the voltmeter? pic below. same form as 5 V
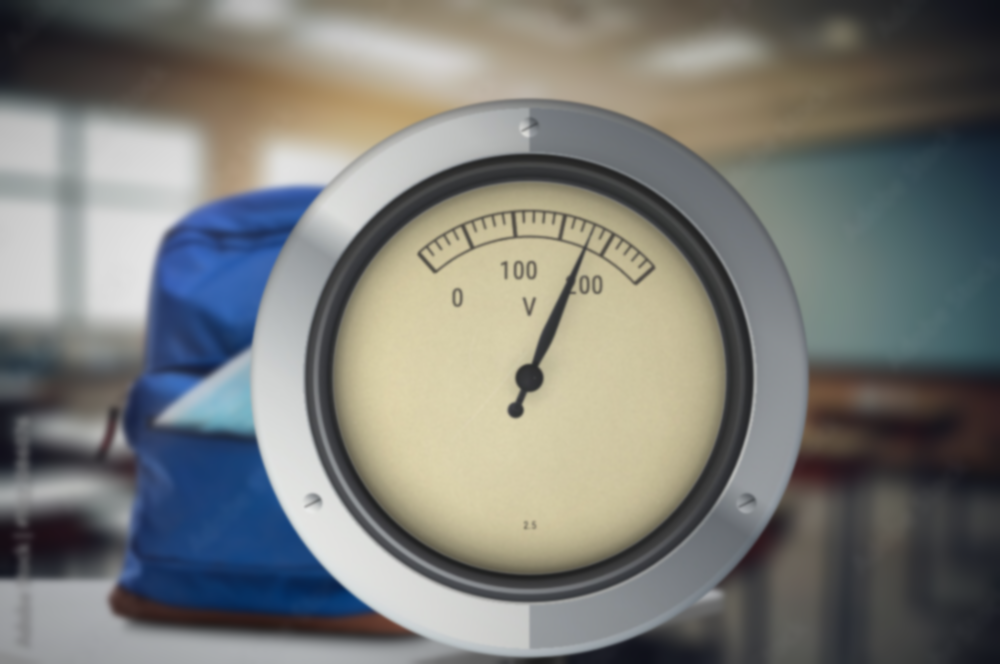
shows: 180 V
